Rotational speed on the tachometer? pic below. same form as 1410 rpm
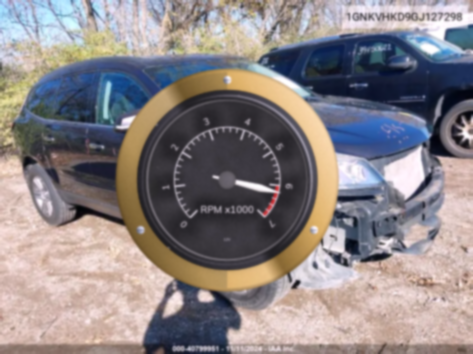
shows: 6200 rpm
